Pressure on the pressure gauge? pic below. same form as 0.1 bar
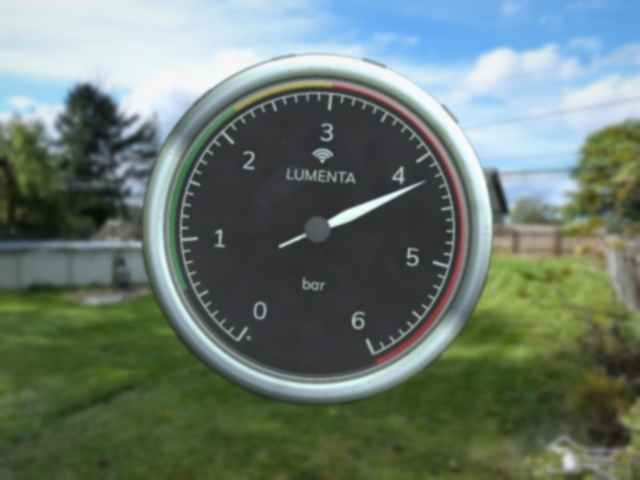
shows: 4.2 bar
